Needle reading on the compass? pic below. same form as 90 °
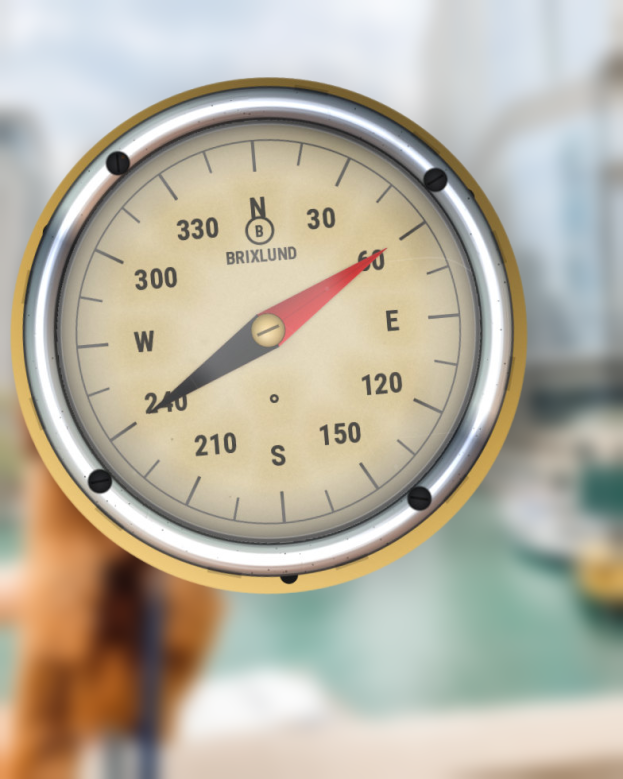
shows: 60 °
